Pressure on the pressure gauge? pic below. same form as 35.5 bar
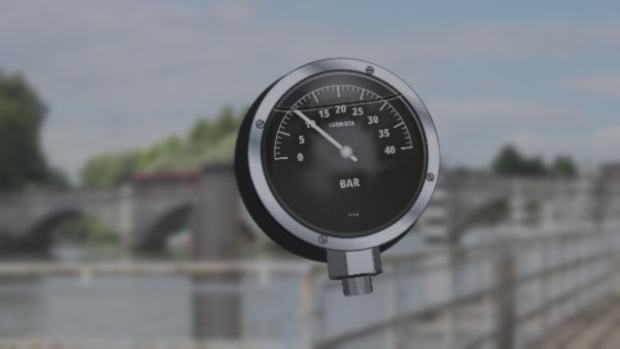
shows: 10 bar
